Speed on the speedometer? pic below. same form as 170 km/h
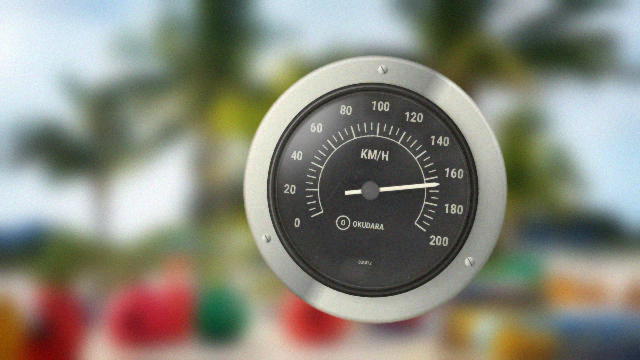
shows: 165 km/h
